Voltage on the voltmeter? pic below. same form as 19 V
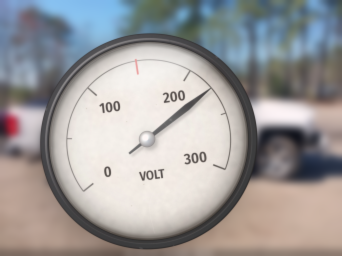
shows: 225 V
